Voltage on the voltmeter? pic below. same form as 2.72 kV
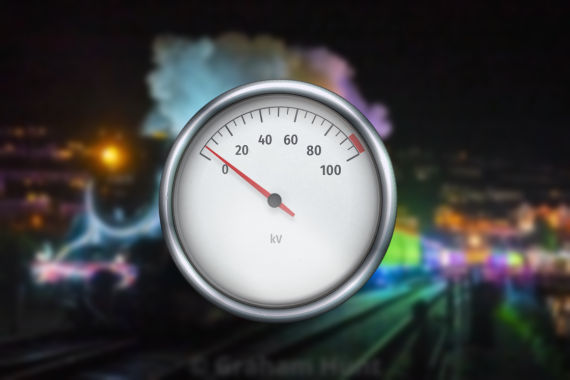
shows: 5 kV
